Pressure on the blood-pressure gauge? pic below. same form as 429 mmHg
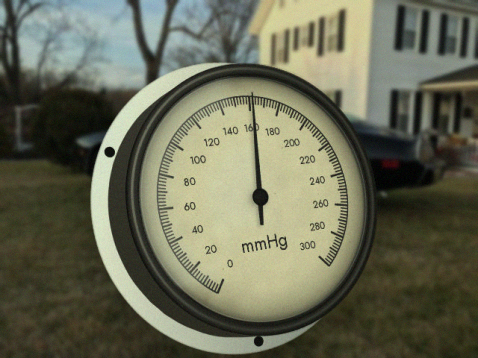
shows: 160 mmHg
